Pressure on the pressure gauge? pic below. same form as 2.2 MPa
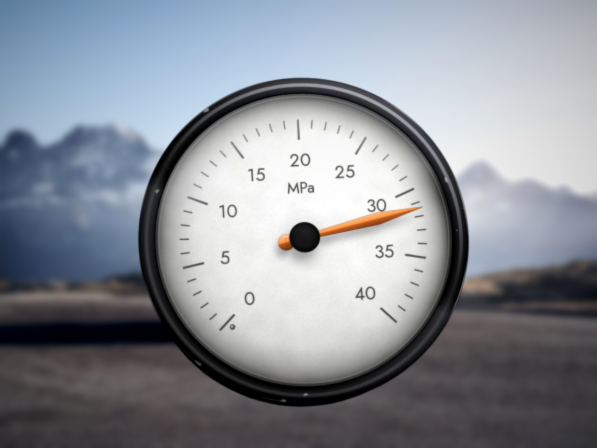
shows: 31.5 MPa
